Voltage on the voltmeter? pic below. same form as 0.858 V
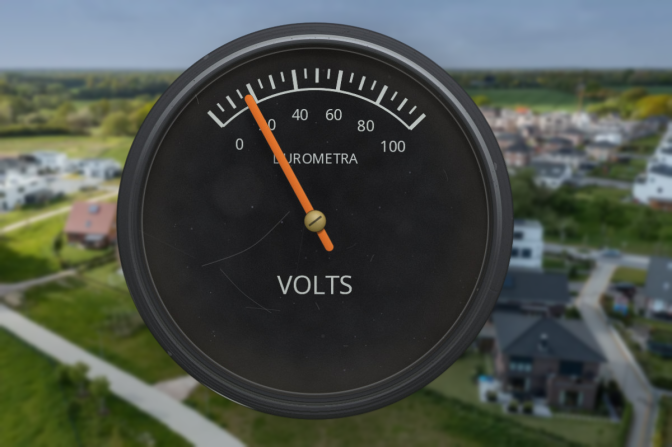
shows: 17.5 V
